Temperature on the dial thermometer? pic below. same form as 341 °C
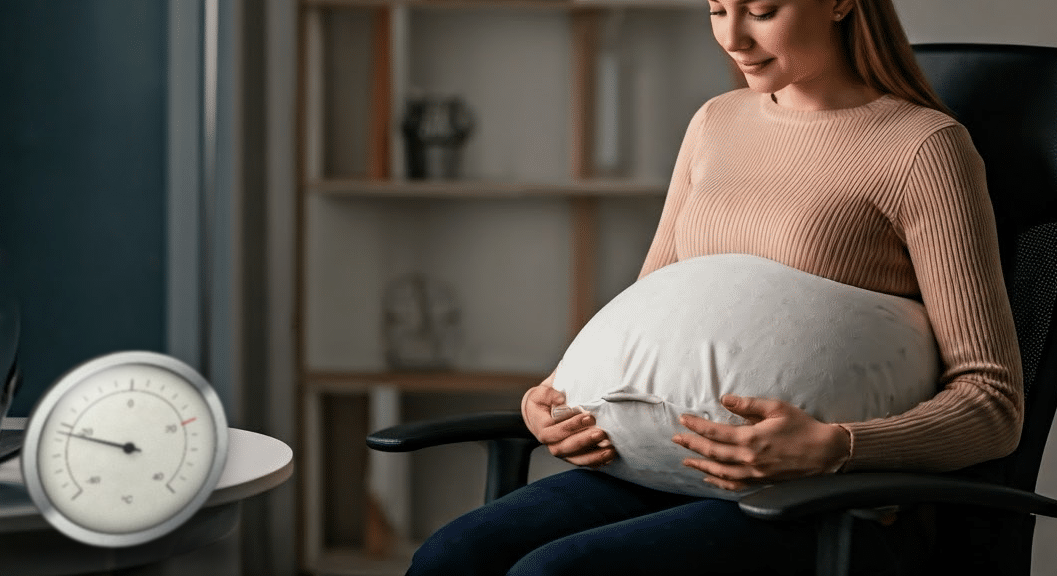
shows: -22 °C
